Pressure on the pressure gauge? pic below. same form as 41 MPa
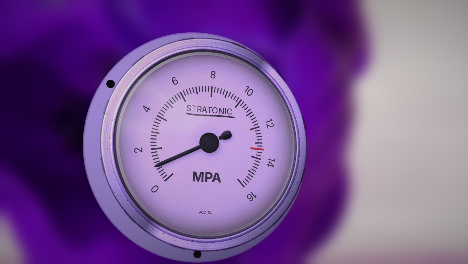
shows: 1 MPa
